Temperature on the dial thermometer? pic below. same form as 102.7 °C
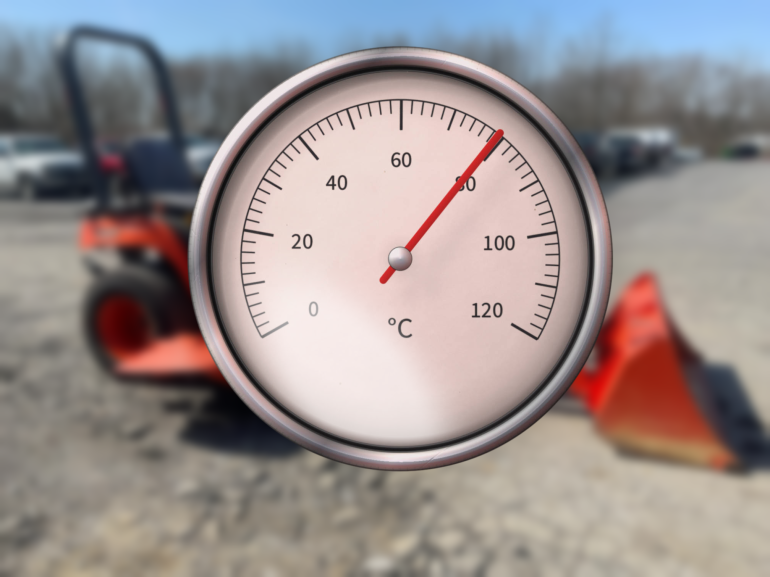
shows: 79 °C
